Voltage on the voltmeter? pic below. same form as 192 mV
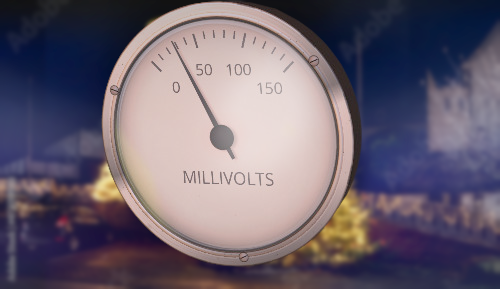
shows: 30 mV
